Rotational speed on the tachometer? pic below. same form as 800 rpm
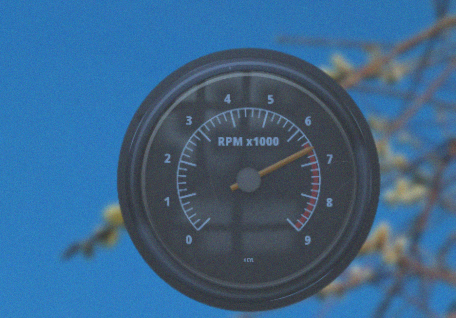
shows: 6600 rpm
